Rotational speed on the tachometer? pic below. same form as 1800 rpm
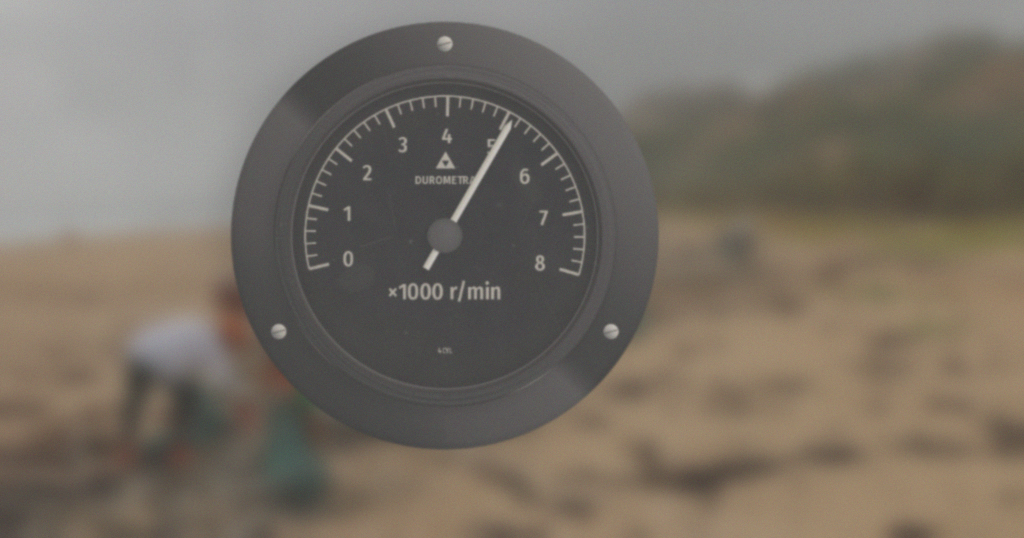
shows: 5100 rpm
